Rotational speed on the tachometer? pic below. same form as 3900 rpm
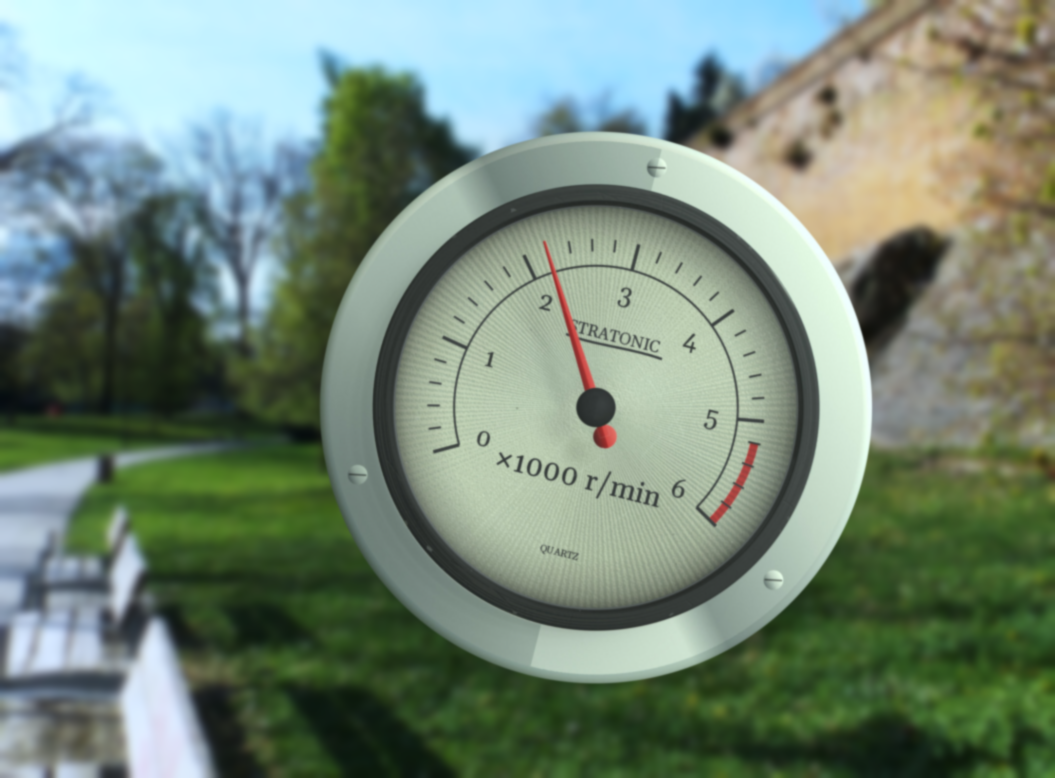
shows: 2200 rpm
